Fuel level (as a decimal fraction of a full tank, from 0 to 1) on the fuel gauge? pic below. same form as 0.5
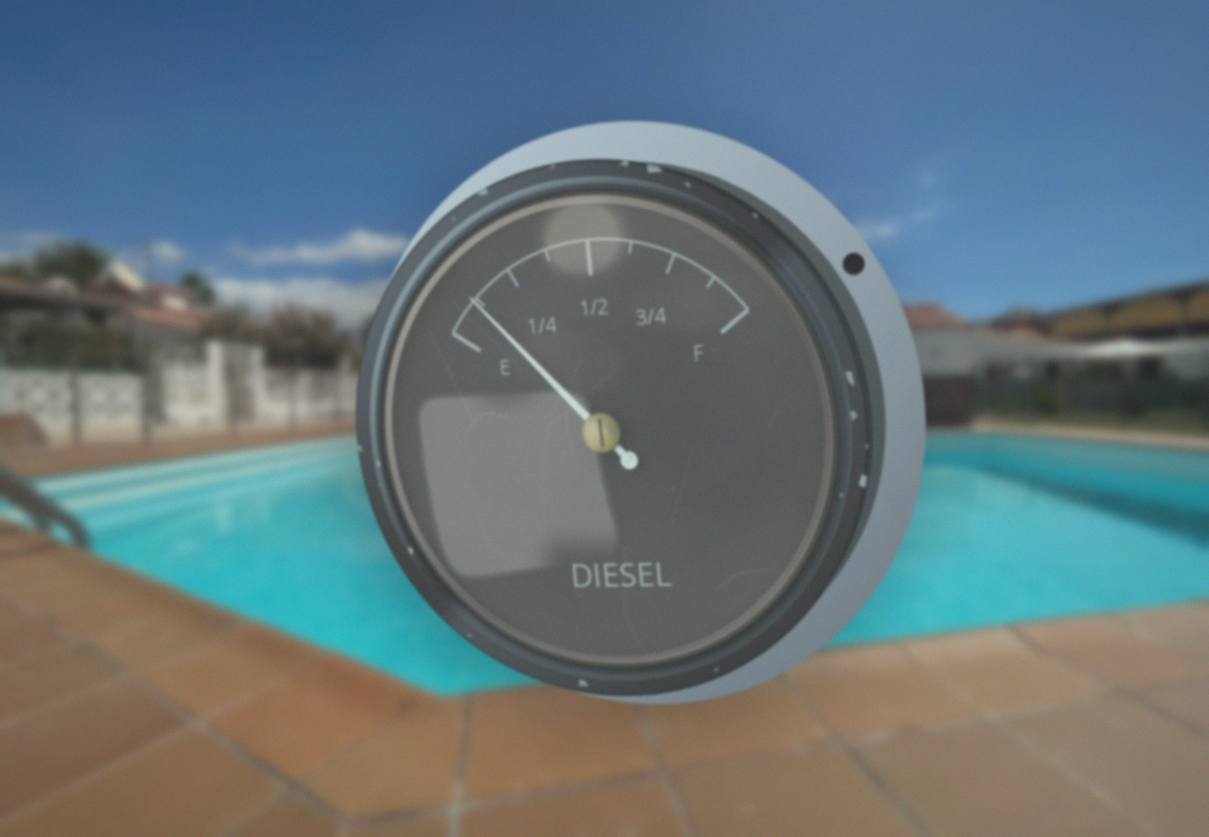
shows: 0.125
